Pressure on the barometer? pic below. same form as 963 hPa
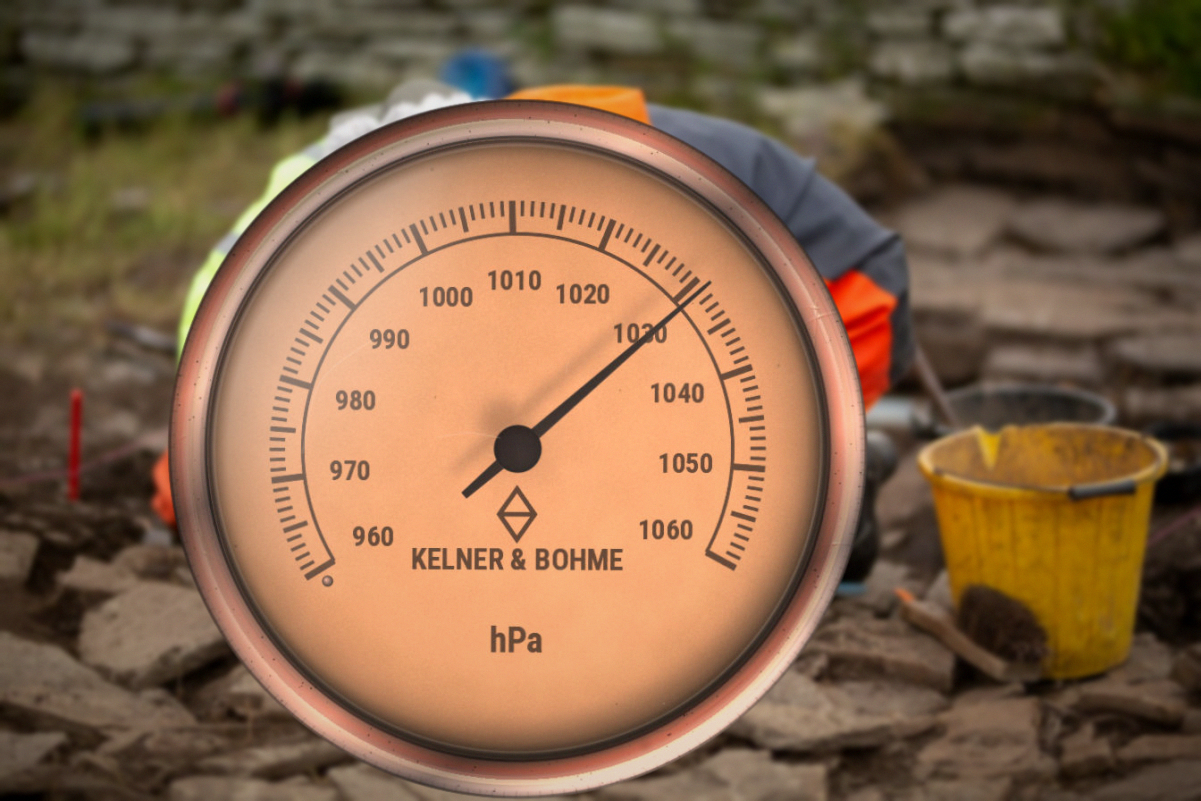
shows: 1031 hPa
